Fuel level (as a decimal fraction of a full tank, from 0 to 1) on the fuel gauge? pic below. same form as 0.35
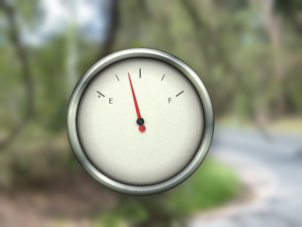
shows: 0.375
